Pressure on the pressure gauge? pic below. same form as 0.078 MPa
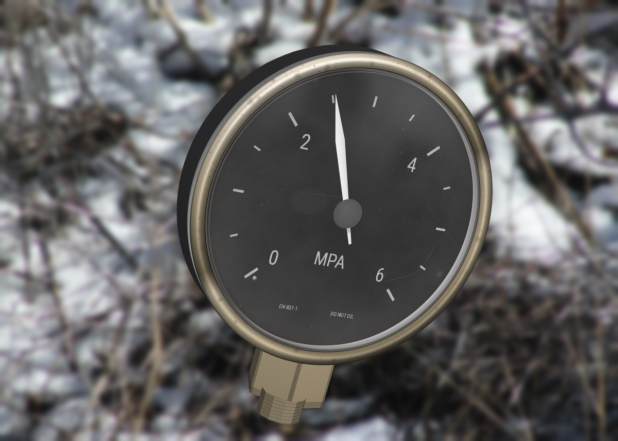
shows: 2.5 MPa
